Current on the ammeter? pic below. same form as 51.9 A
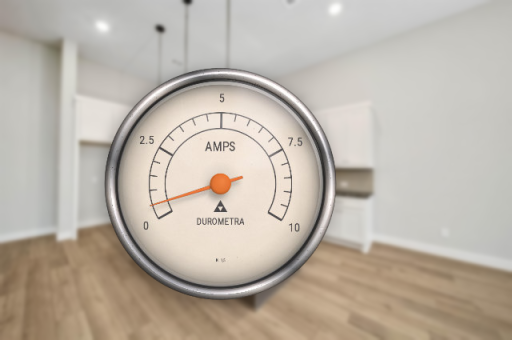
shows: 0.5 A
